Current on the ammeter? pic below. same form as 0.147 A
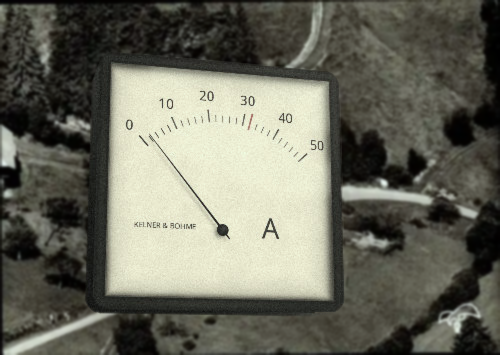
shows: 2 A
